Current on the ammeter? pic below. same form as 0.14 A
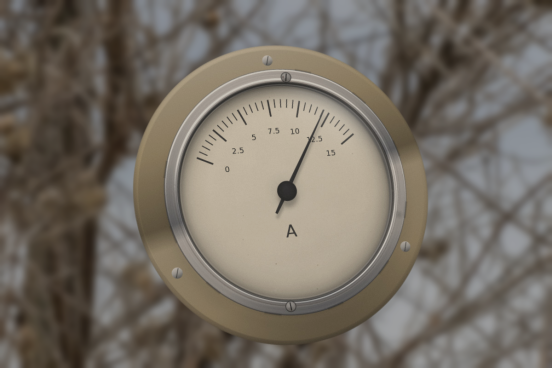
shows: 12 A
